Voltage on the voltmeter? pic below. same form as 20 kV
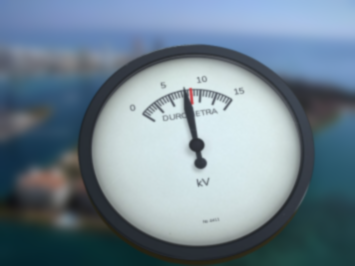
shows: 7.5 kV
